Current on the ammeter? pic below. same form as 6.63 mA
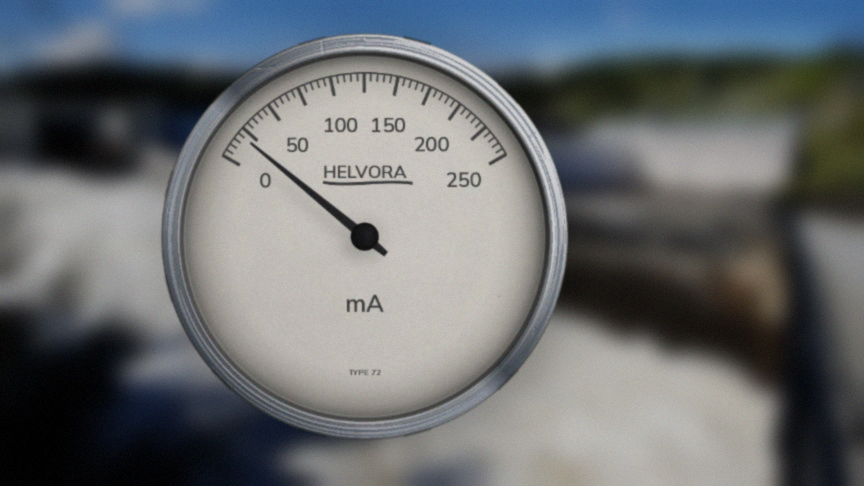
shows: 20 mA
